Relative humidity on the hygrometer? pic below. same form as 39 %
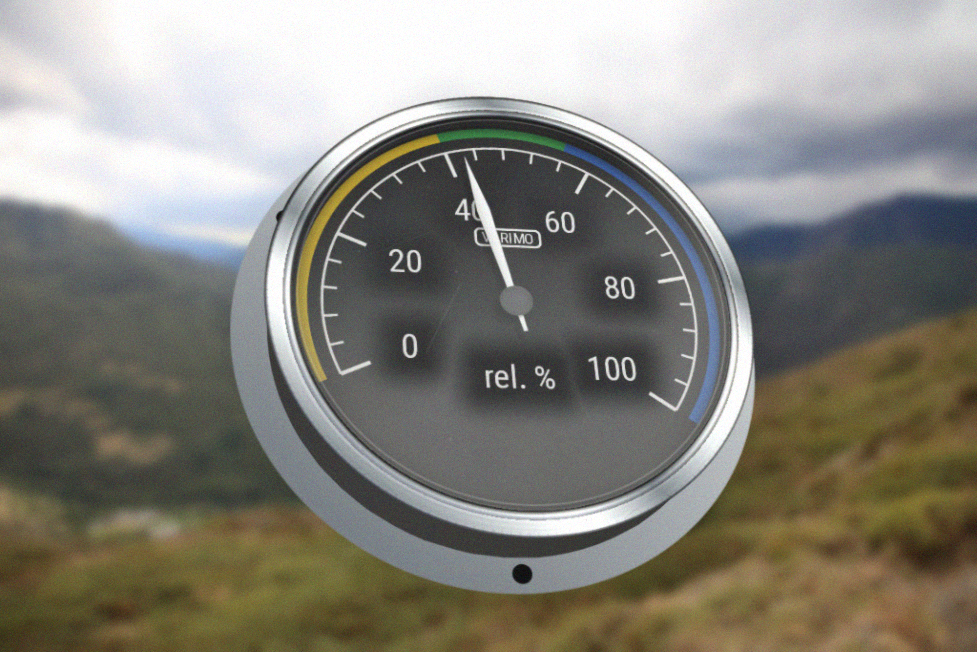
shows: 42 %
